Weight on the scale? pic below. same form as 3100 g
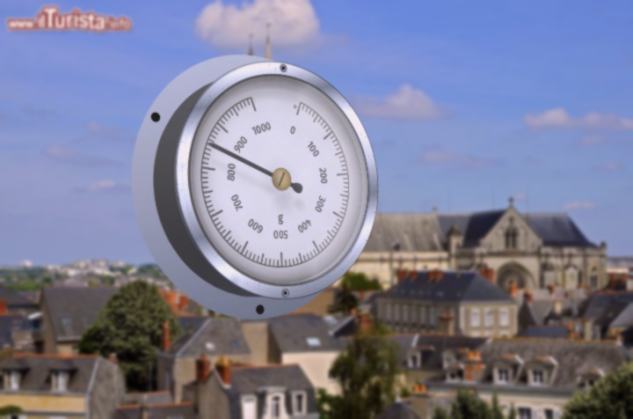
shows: 850 g
